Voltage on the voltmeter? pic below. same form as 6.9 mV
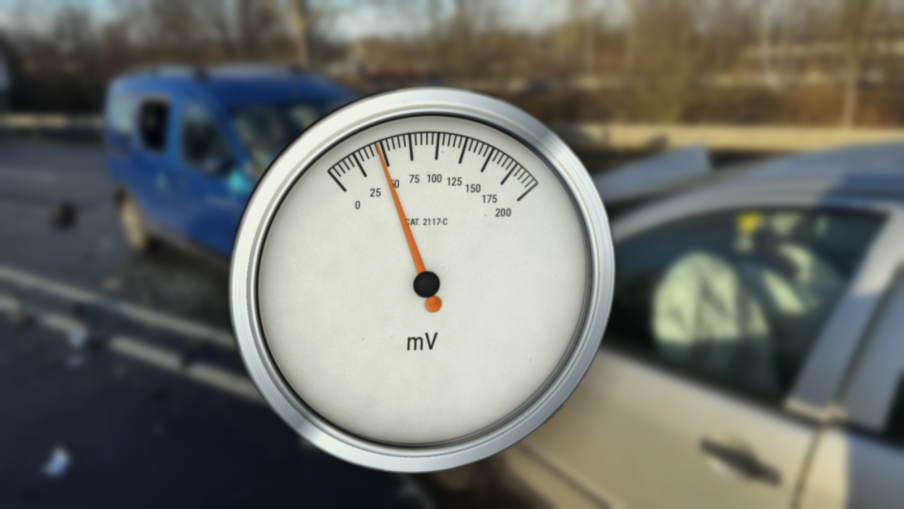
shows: 45 mV
